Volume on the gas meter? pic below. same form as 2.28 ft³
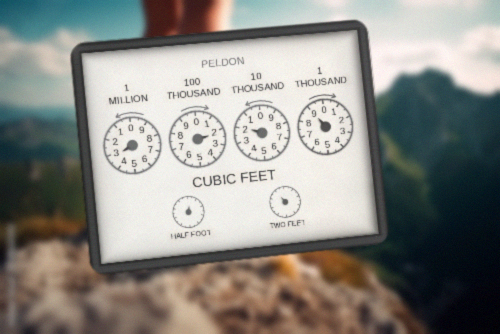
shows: 321900 ft³
